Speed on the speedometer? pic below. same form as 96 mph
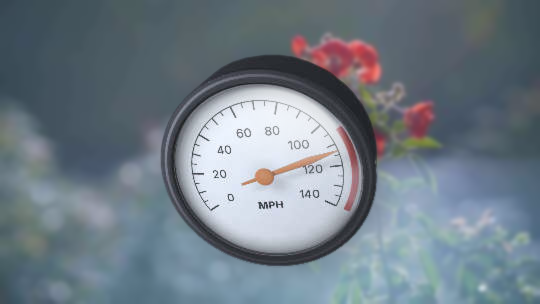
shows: 112.5 mph
